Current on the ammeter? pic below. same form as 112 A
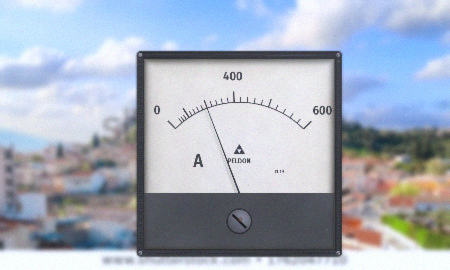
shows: 300 A
